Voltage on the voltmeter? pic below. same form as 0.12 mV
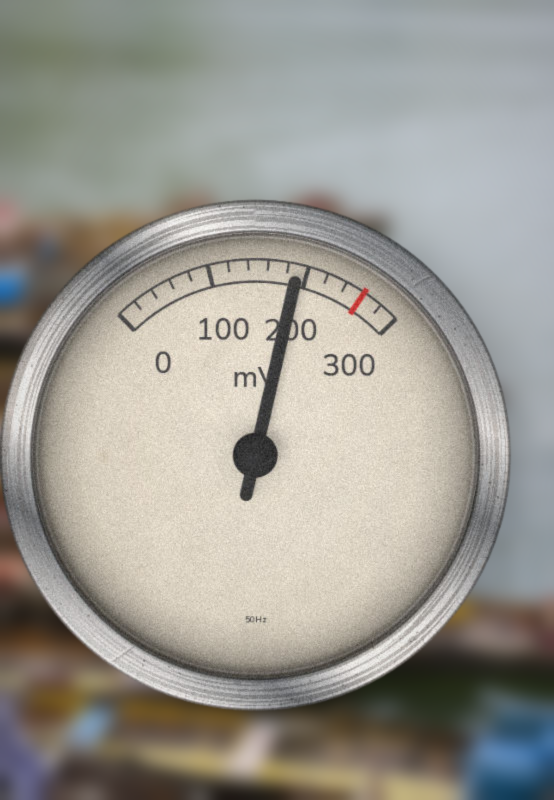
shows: 190 mV
